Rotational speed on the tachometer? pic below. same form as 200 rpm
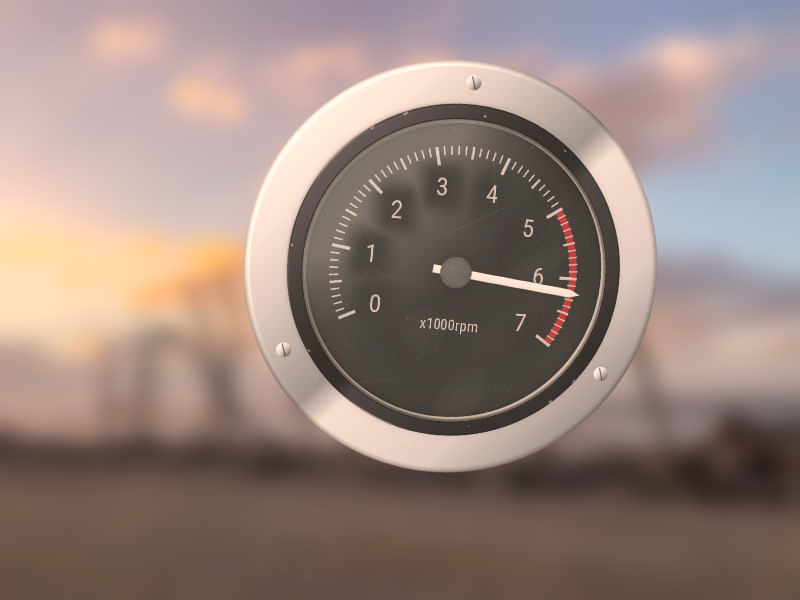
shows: 6200 rpm
